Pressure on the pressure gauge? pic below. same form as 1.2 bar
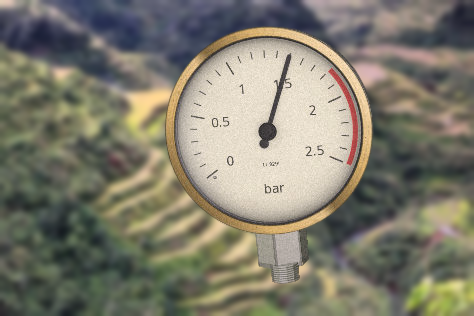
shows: 1.5 bar
